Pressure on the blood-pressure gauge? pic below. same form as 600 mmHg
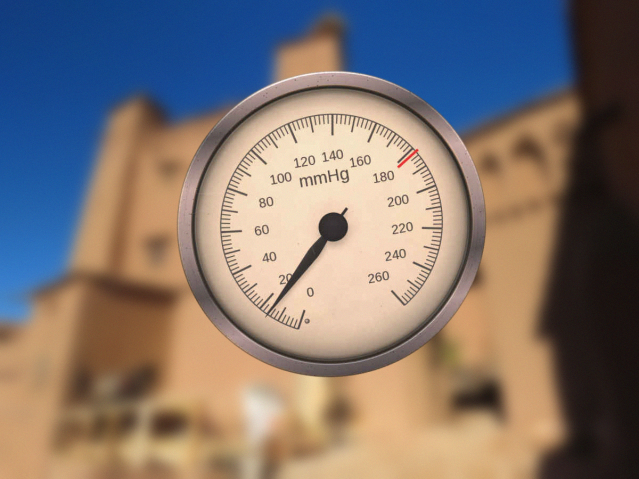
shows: 16 mmHg
